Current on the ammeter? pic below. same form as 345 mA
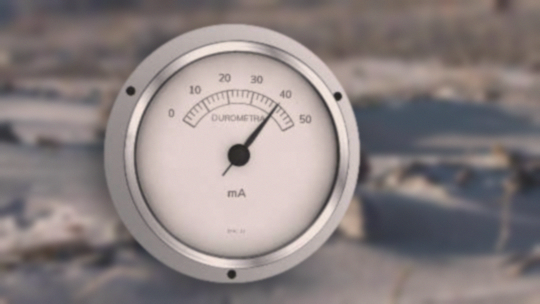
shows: 40 mA
